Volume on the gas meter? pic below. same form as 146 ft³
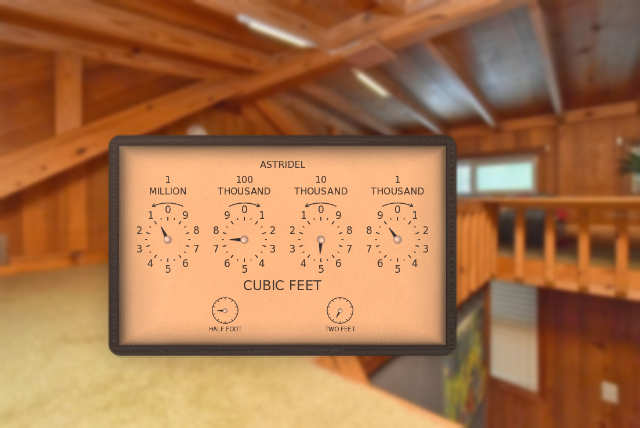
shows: 74900 ft³
